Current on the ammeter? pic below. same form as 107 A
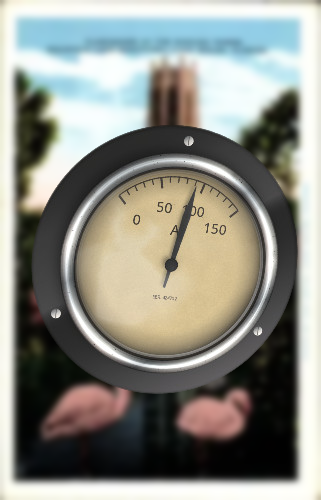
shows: 90 A
